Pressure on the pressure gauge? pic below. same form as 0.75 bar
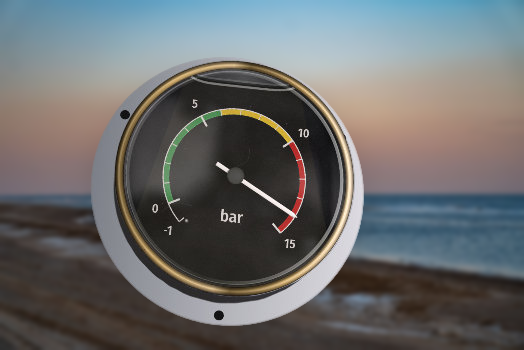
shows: 14 bar
